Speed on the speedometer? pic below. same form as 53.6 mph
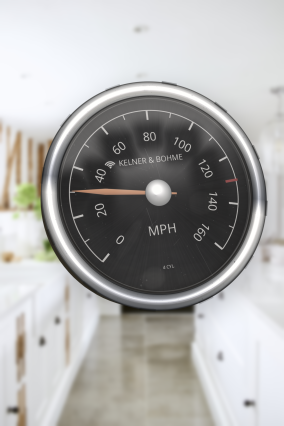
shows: 30 mph
